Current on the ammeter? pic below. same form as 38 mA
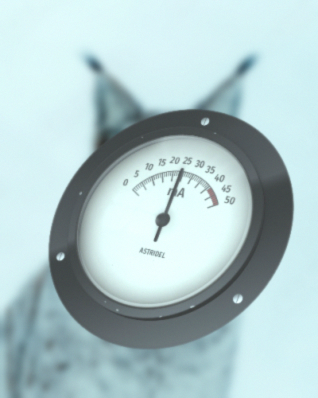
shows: 25 mA
